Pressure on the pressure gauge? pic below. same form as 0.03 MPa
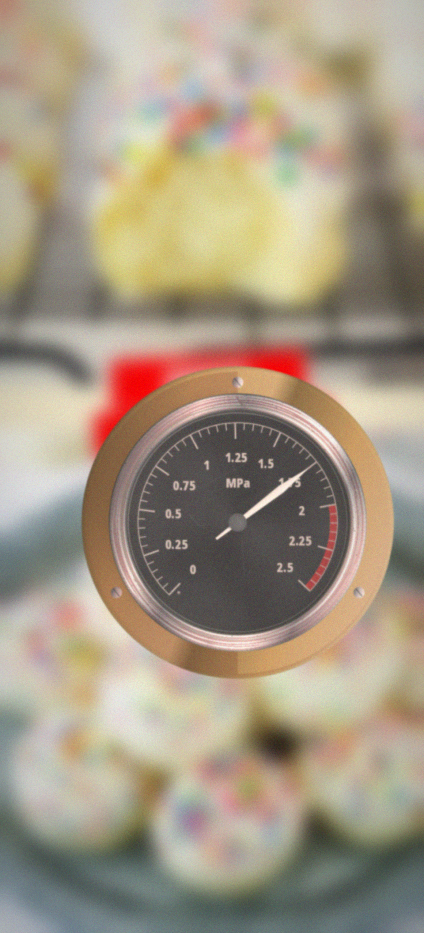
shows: 1.75 MPa
